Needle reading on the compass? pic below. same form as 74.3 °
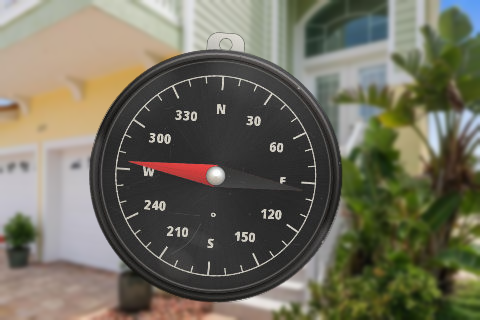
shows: 275 °
